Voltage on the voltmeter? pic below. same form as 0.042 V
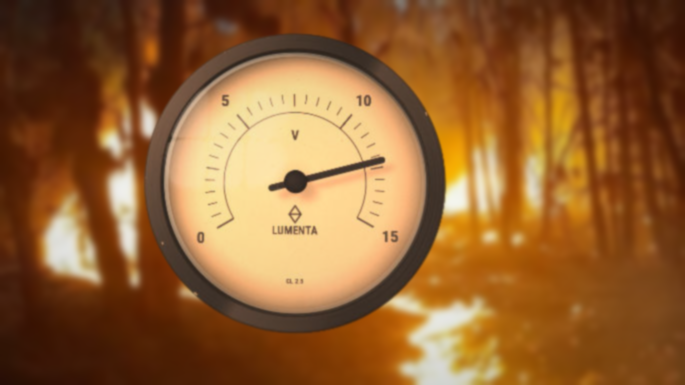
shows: 12.25 V
